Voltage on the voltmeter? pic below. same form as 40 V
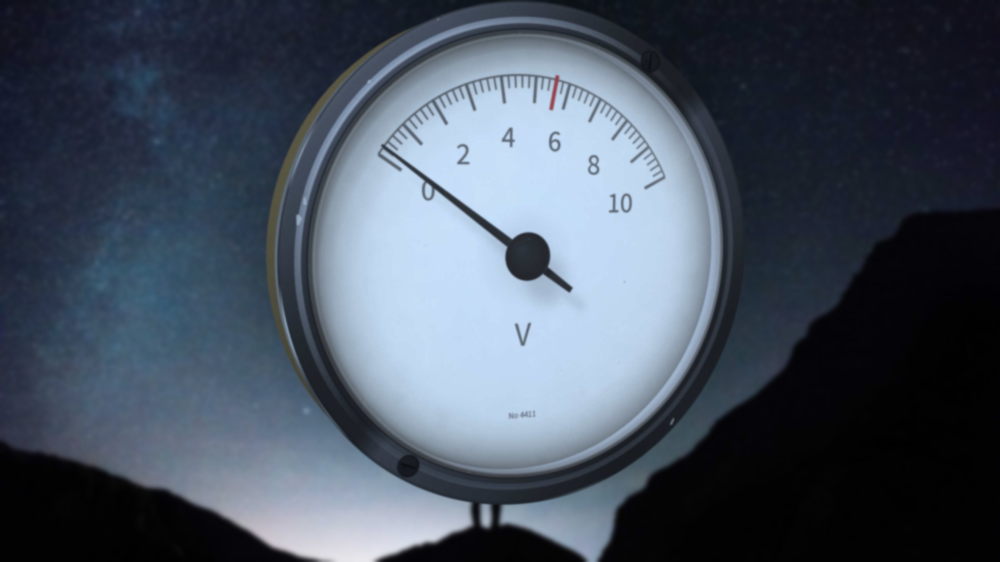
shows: 0.2 V
